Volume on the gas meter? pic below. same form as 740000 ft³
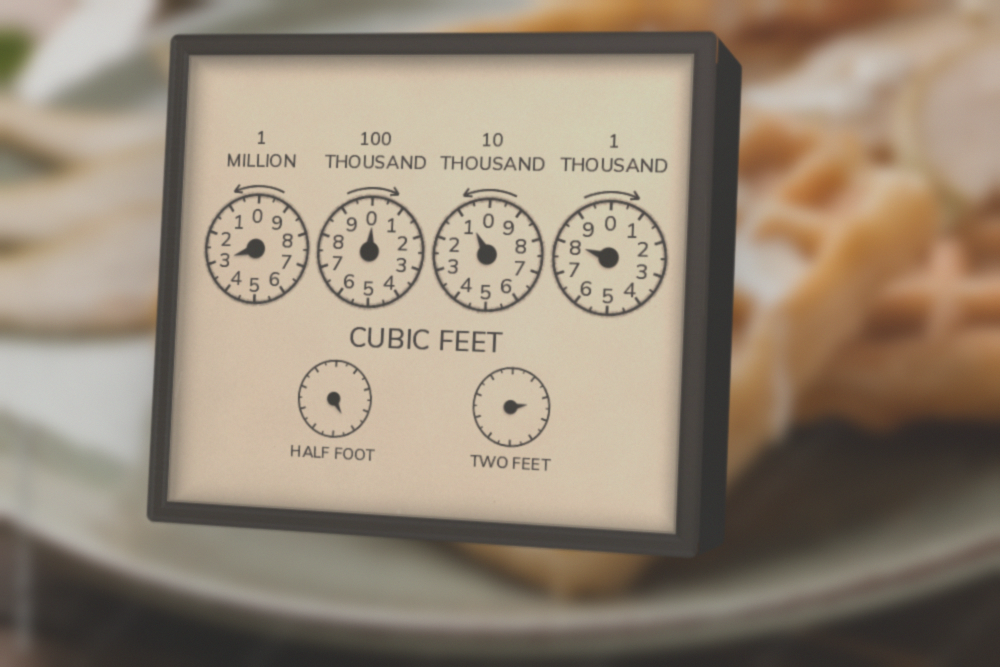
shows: 300800 ft³
